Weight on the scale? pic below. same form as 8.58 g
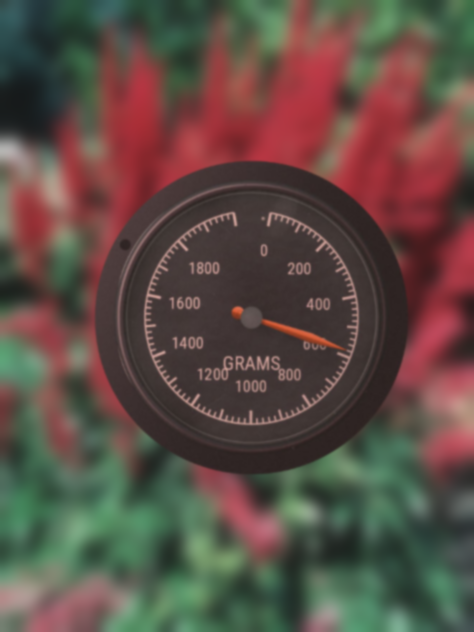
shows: 580 g
